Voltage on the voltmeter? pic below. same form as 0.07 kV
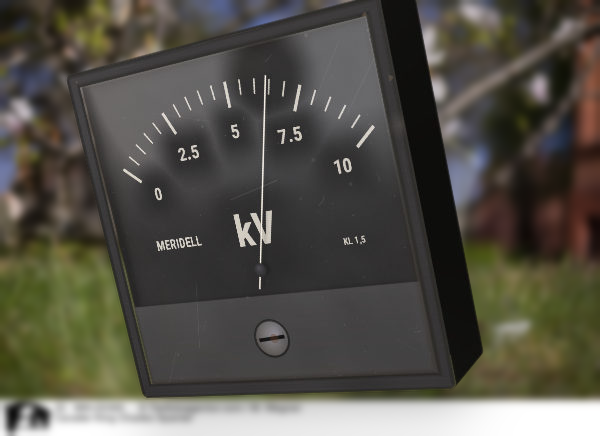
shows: 6.5 kV
